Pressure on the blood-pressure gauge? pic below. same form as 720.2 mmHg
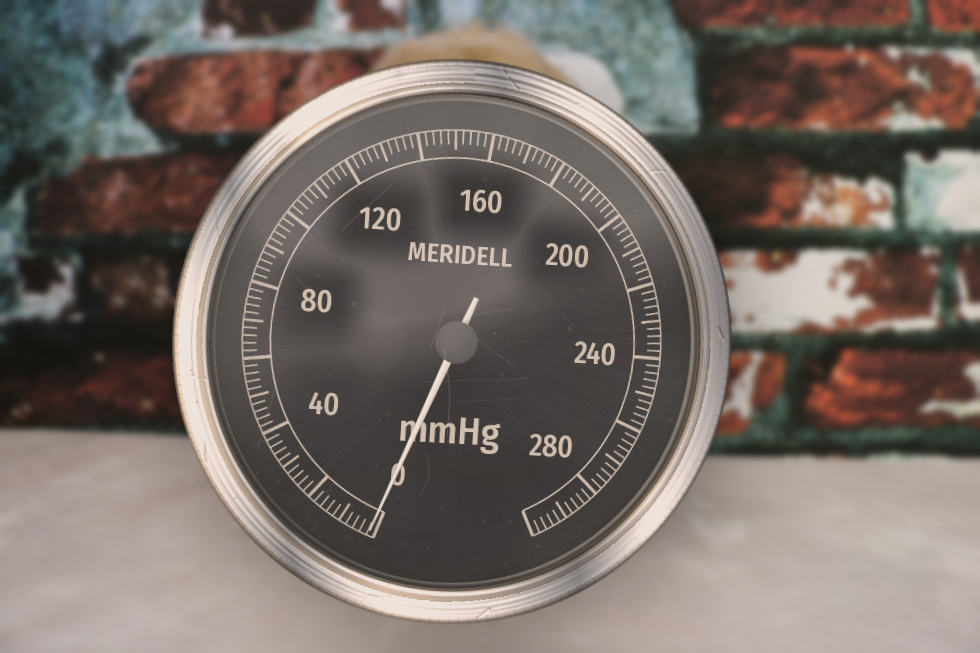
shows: 2 mmHg
